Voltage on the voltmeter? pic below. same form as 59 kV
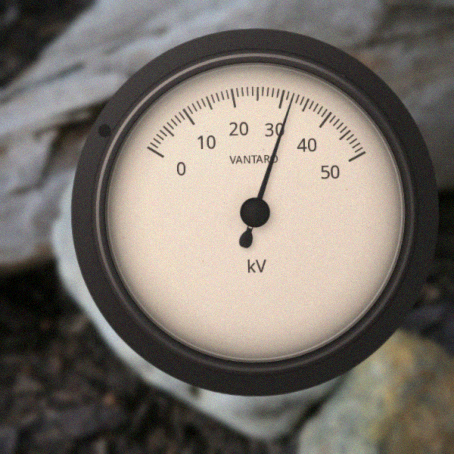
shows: 32 kV
